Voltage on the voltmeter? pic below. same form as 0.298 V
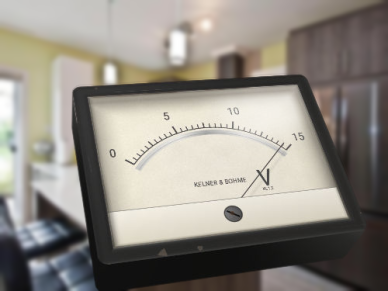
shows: 14.5 V
